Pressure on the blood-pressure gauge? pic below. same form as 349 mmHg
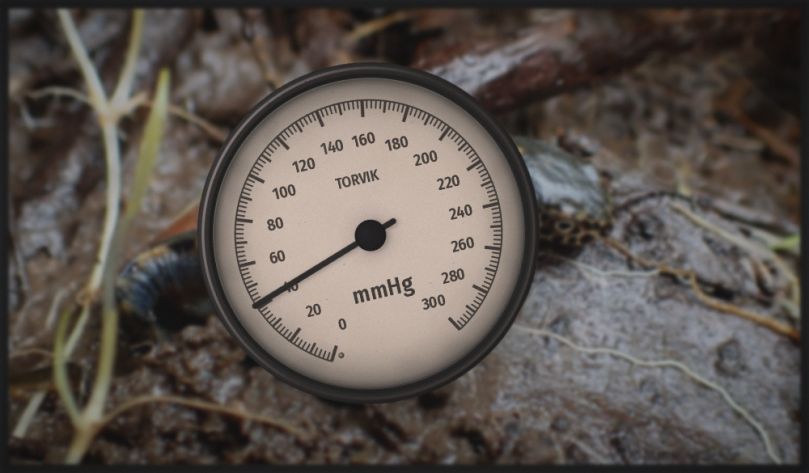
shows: 42 mmHg
